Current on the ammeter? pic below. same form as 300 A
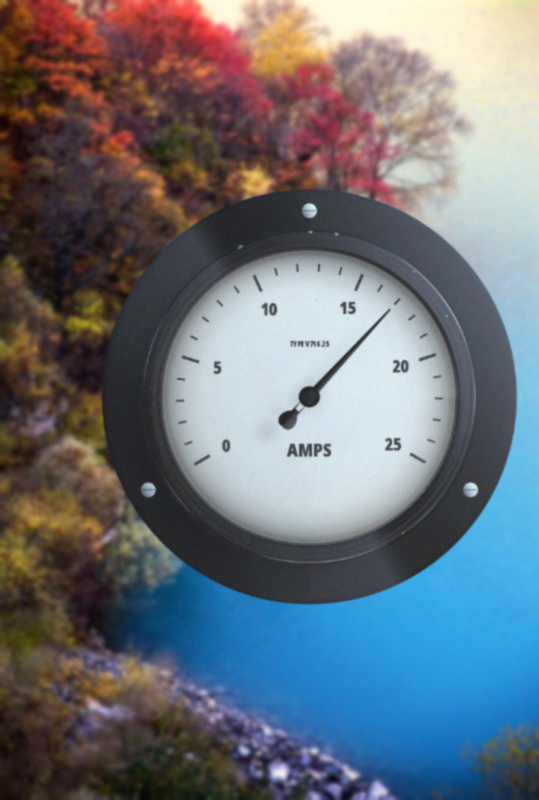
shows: 17 A
